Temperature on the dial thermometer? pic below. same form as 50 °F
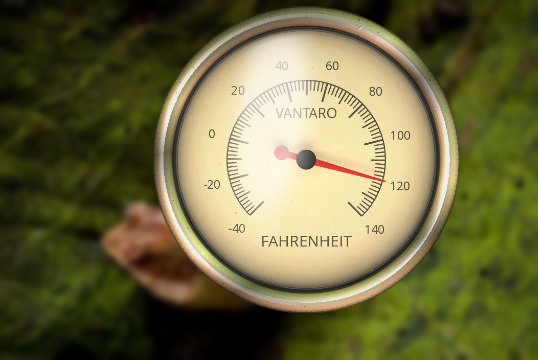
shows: 120 °F
